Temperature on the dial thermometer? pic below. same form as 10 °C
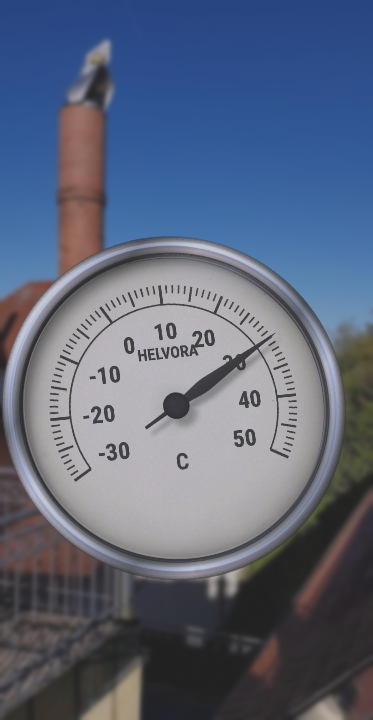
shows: 30 °C
